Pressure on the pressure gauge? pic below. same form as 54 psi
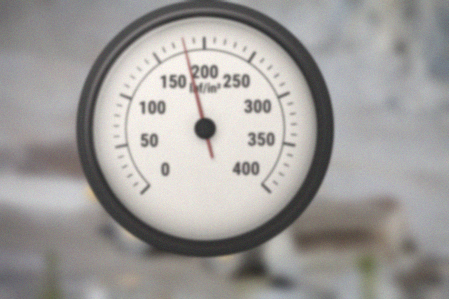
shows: 180 psi
